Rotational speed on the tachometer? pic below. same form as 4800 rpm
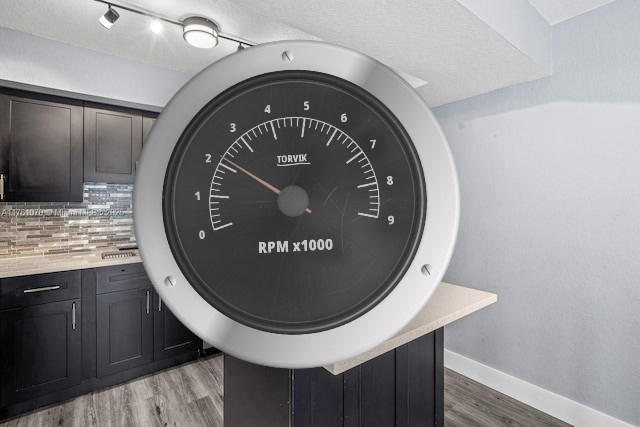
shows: 2200 rpm
